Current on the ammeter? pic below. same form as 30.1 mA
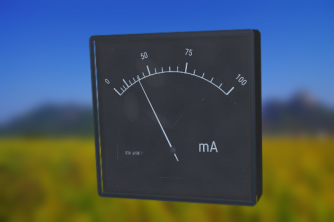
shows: 40 mA
